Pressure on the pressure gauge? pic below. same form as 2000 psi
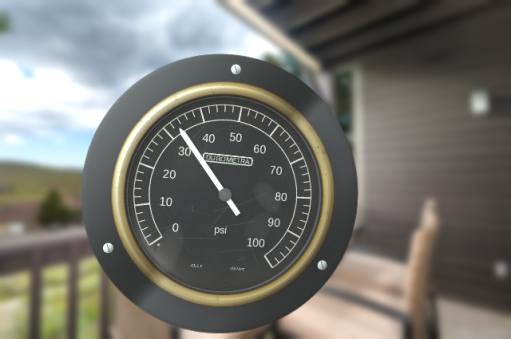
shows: 33 psi
